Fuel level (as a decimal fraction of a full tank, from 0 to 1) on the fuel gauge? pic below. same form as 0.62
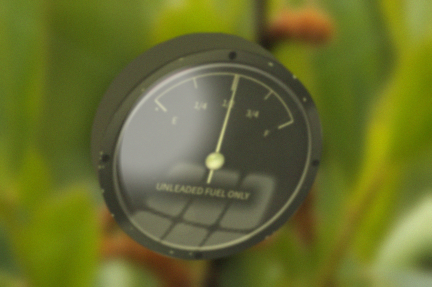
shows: 0.5
